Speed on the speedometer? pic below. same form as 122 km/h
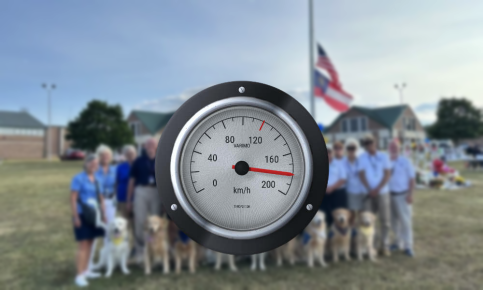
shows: 180 km/h
